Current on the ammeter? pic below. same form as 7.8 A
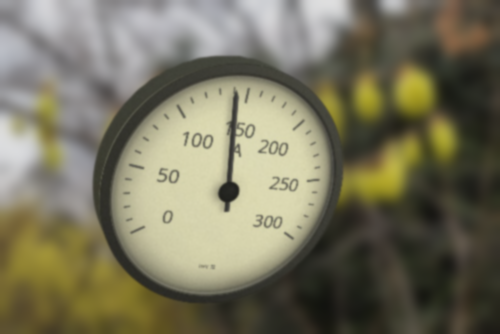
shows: 140 A
